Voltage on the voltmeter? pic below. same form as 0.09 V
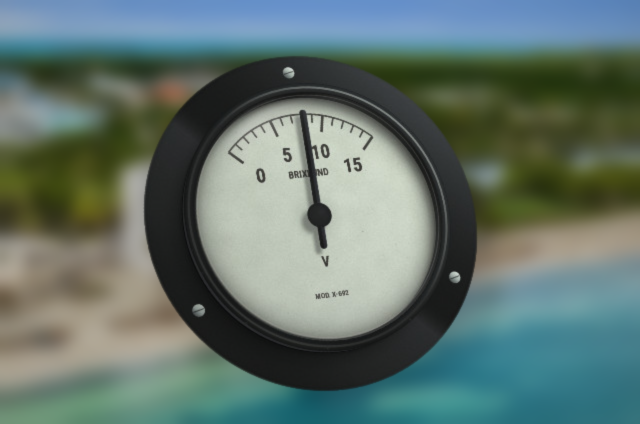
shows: 8 V
